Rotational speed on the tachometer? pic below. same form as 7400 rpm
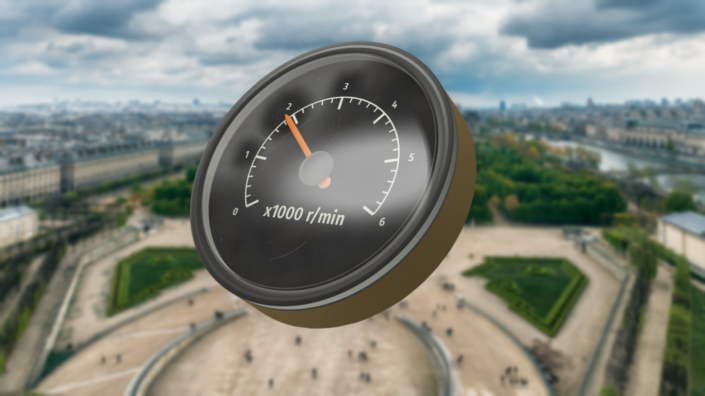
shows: 1900 rpm
